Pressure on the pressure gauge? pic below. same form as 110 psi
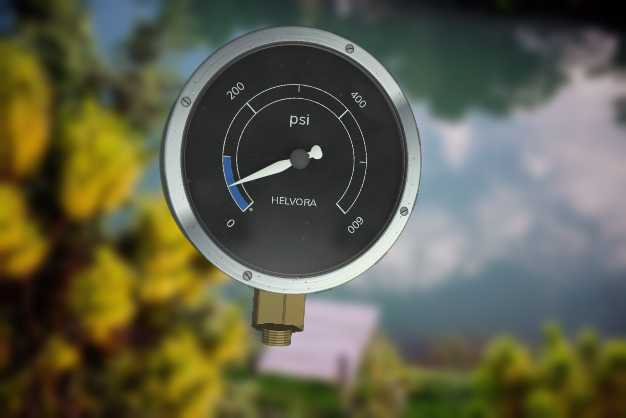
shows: 50 psi
